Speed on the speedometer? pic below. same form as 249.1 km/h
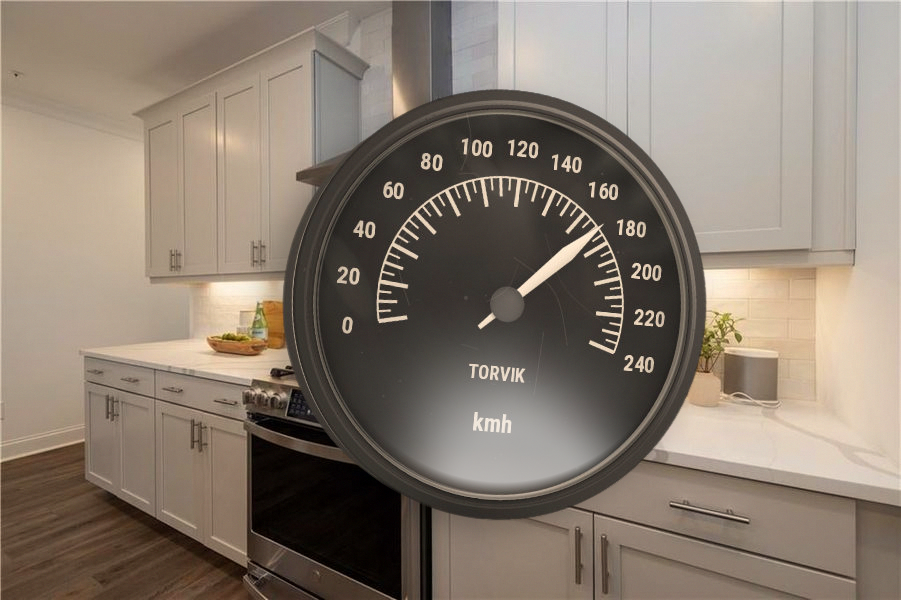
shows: 170 km/h
